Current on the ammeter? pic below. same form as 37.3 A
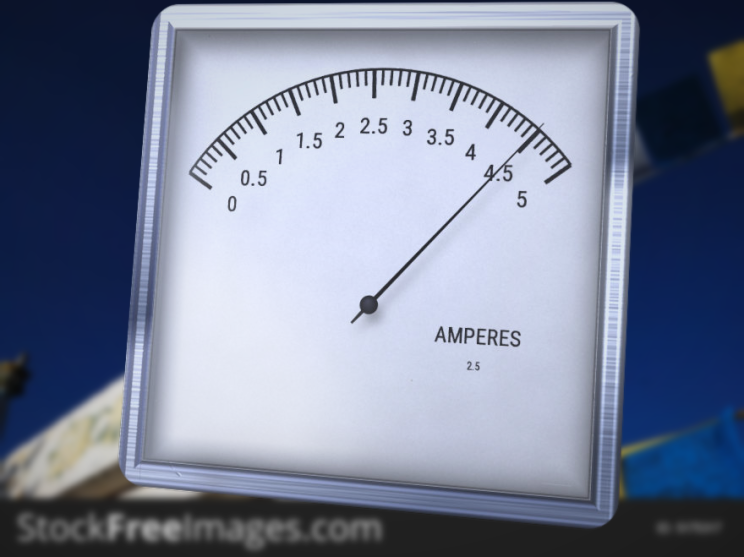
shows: 4.5 A
